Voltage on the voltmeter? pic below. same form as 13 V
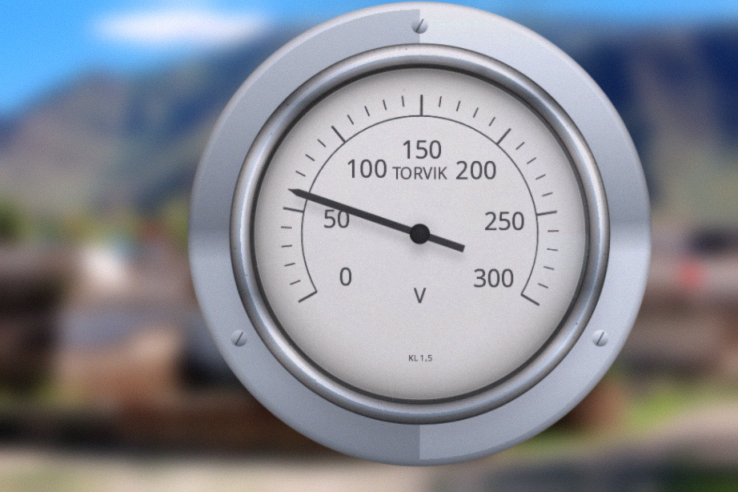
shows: 60 V
